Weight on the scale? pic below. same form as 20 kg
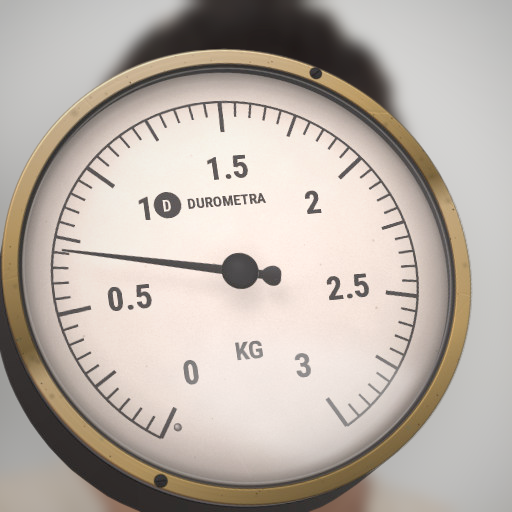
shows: 0.7 kg
